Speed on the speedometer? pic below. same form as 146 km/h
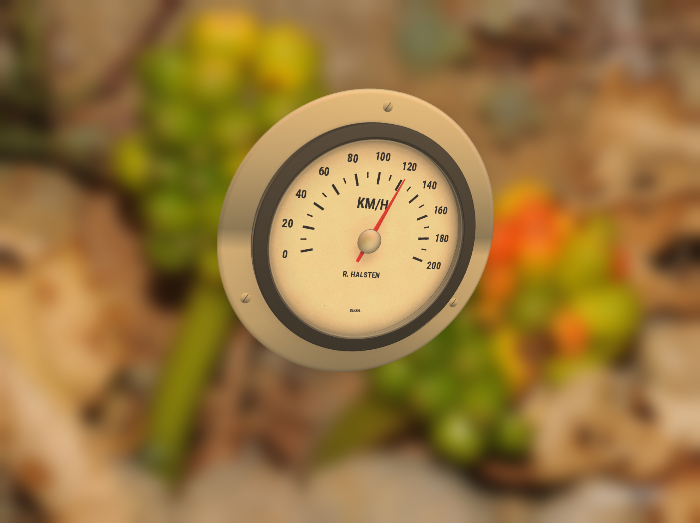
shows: 120 km/h
